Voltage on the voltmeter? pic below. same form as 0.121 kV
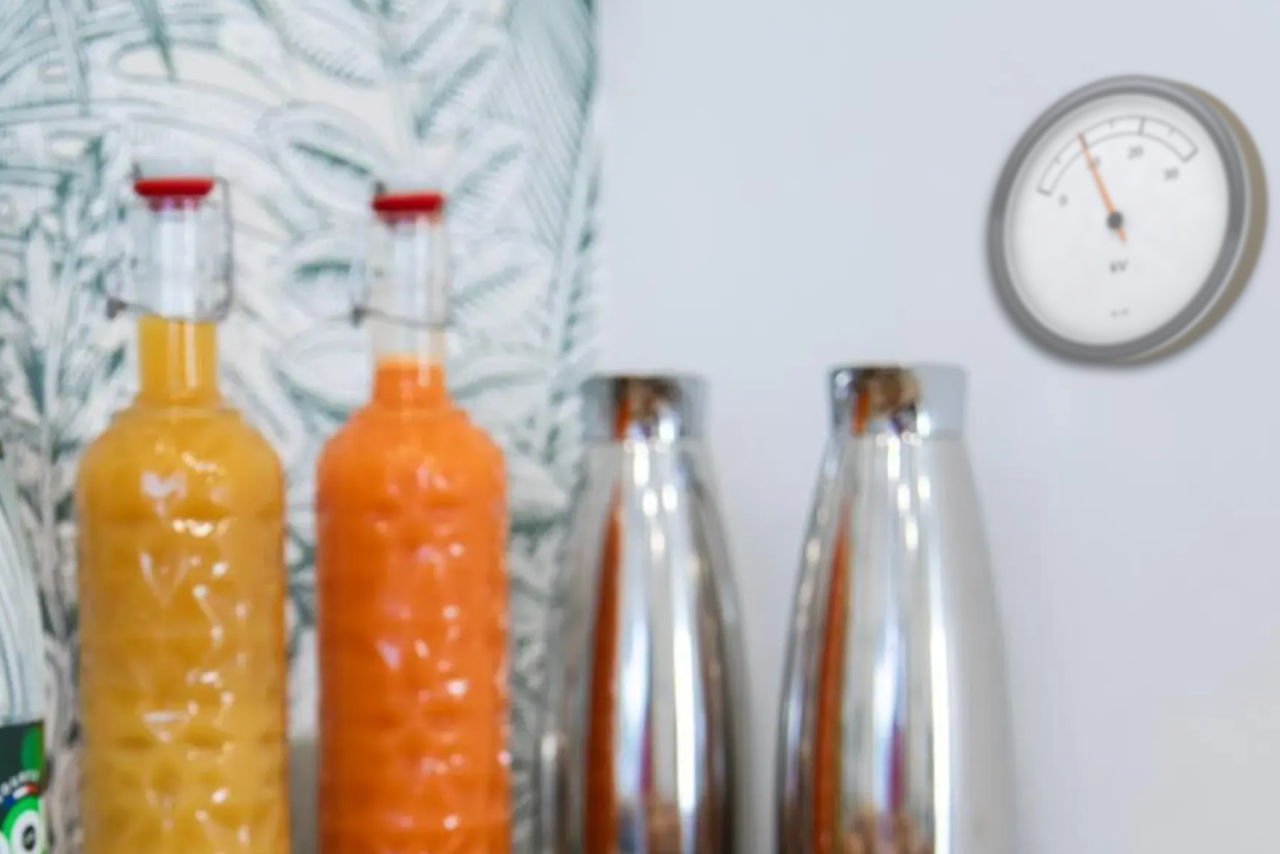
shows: 10 kV
